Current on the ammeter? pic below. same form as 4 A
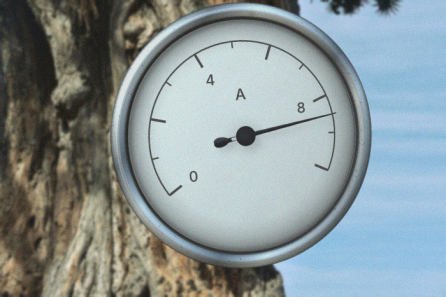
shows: 8.5 A
